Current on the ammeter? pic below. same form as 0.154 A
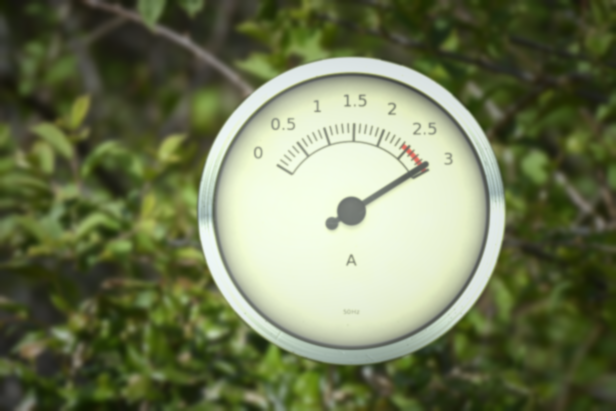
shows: 2.9 A
